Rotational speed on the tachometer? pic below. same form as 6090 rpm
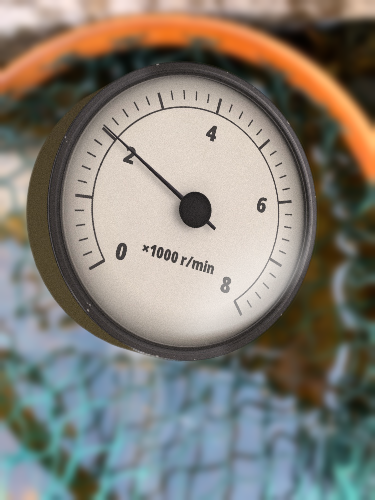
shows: 2000 rpm
